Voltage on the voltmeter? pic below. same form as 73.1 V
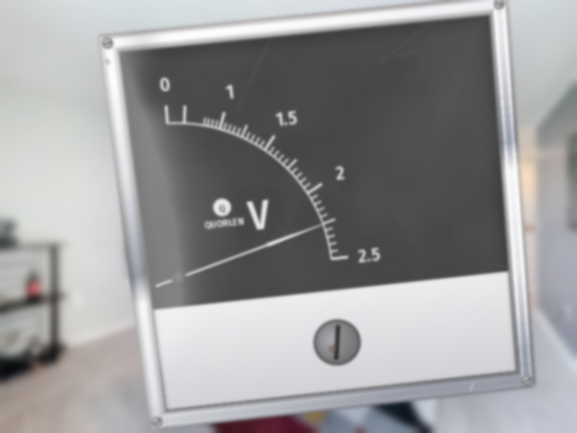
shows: 2.25 V
